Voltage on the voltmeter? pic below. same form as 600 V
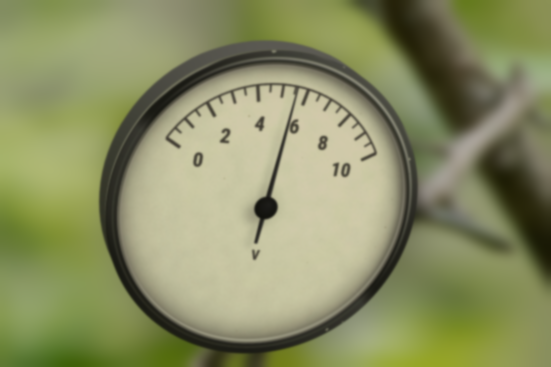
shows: 5.5 V
